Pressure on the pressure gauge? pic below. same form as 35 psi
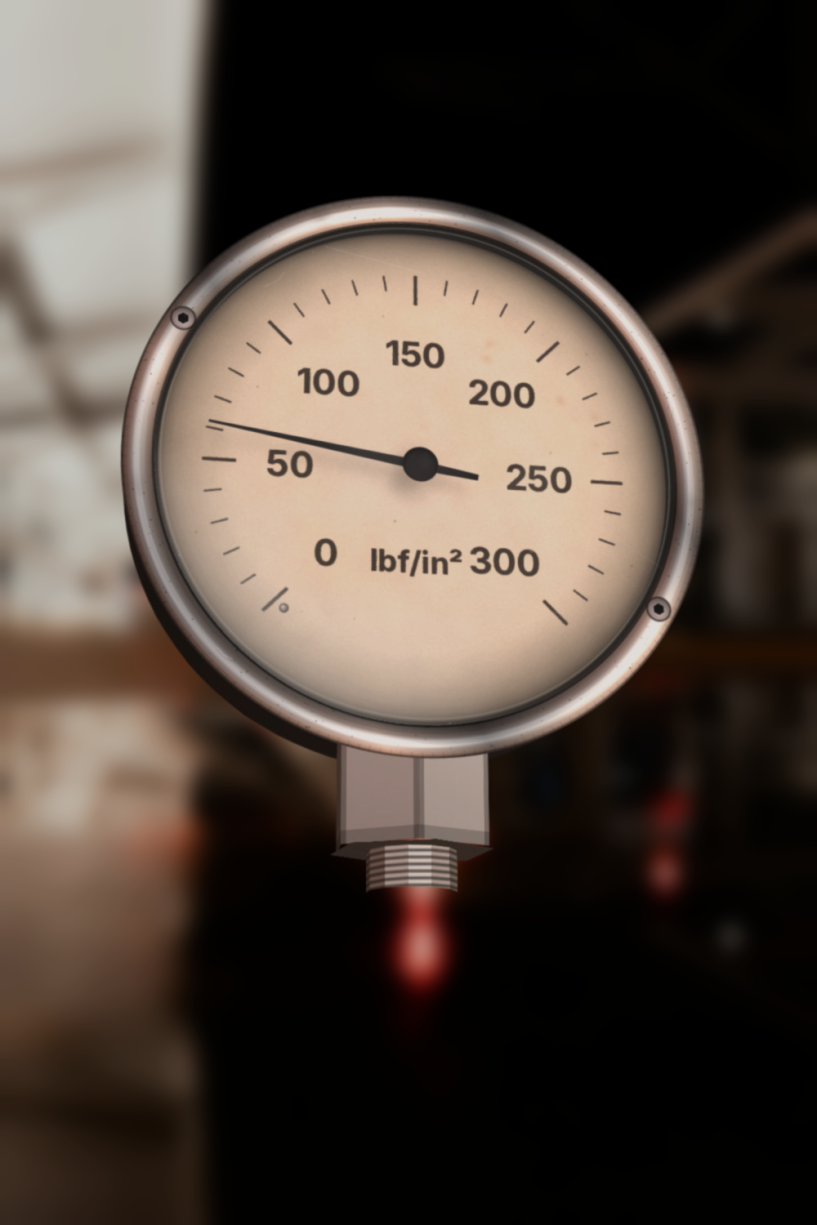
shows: 60 psi
